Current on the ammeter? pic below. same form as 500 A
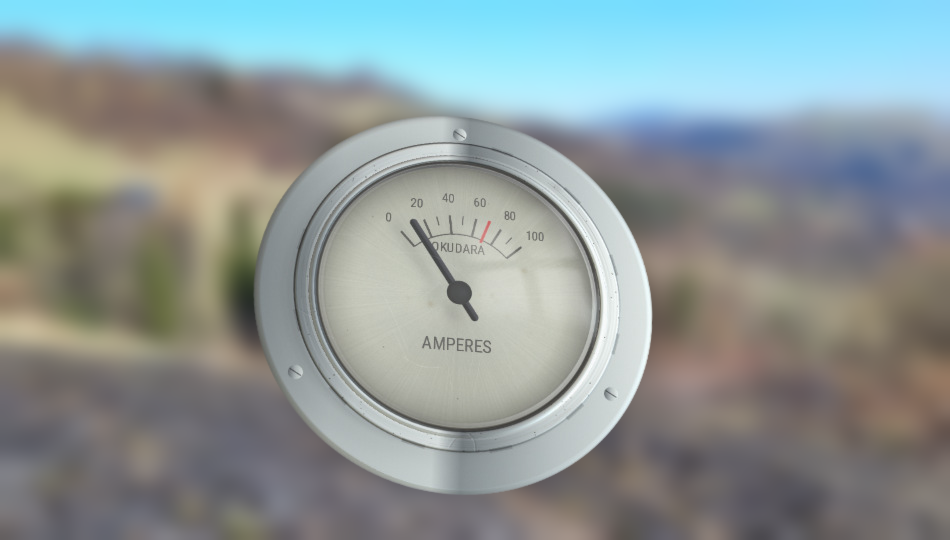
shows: 10 A
